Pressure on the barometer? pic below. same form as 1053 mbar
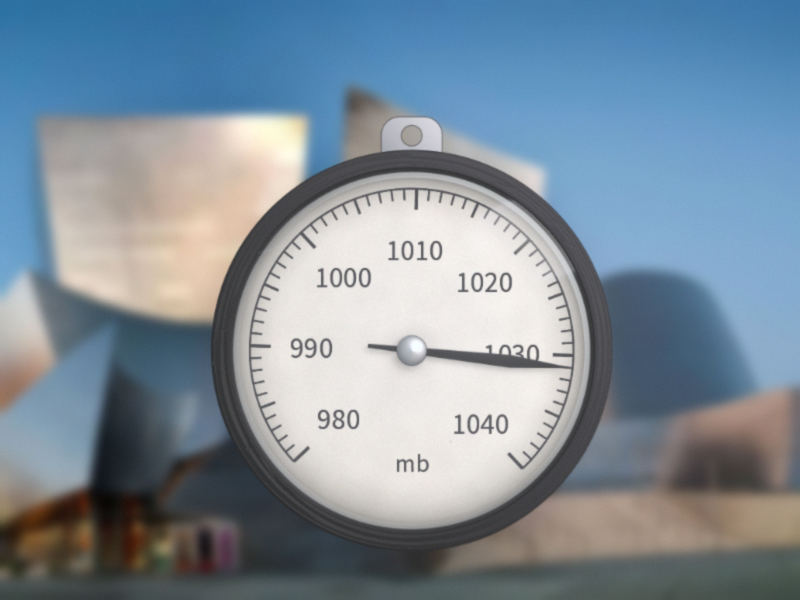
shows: 1031 mbar
